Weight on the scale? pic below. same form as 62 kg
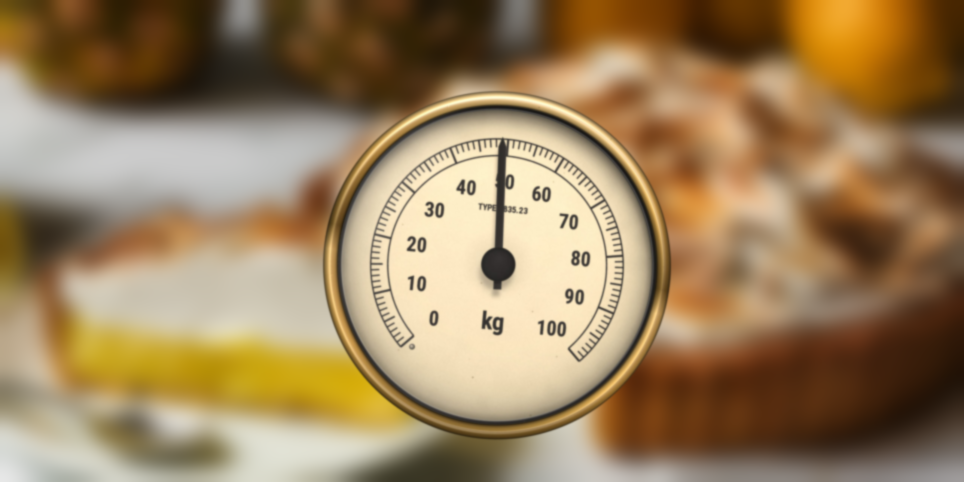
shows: 49 kg
